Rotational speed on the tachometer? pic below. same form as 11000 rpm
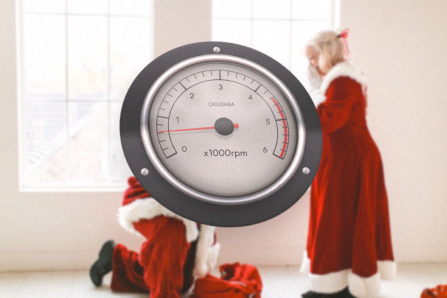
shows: 600 rpm
